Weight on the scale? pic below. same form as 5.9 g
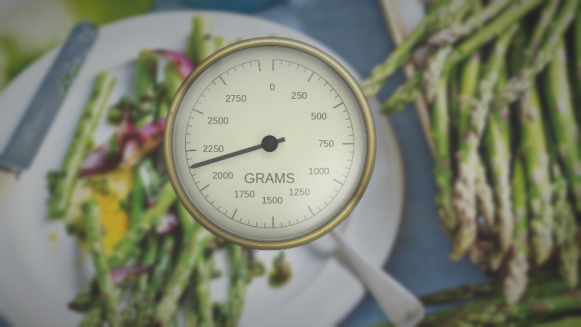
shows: 2150 g
